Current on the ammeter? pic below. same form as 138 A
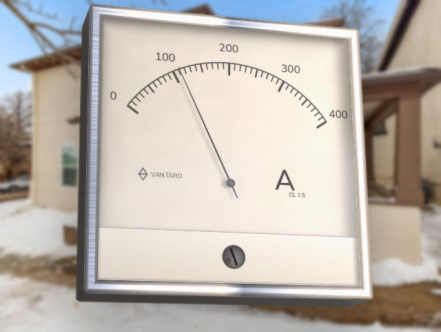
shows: 110 A
